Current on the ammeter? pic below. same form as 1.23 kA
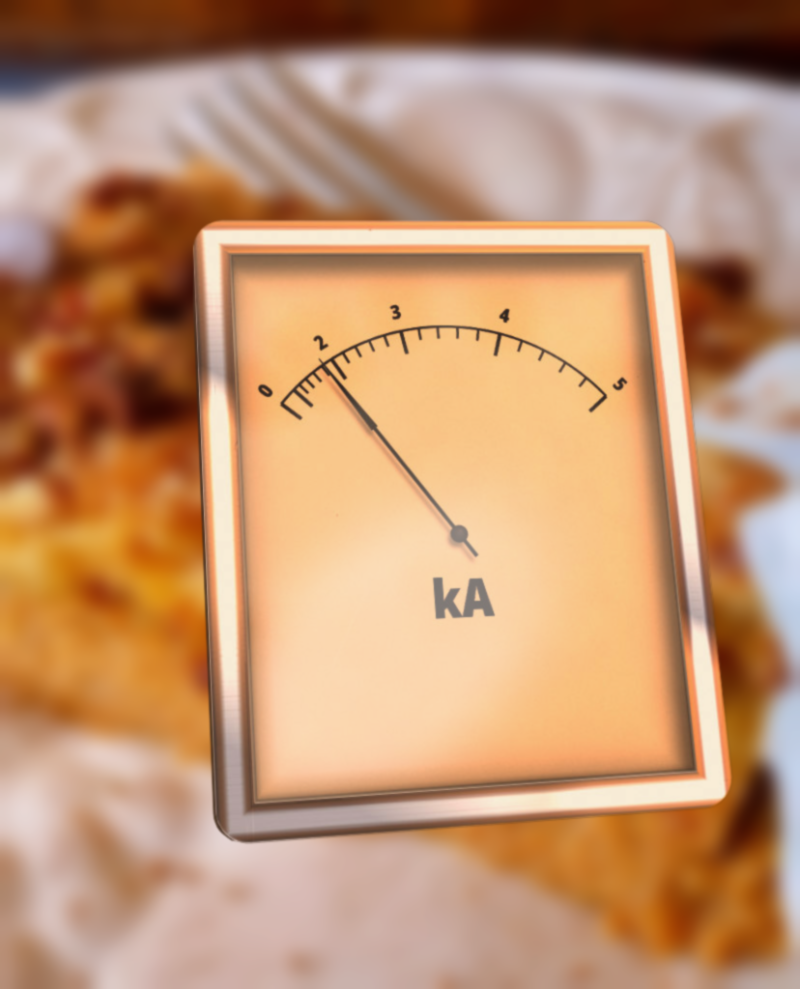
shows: 1.8 kA
